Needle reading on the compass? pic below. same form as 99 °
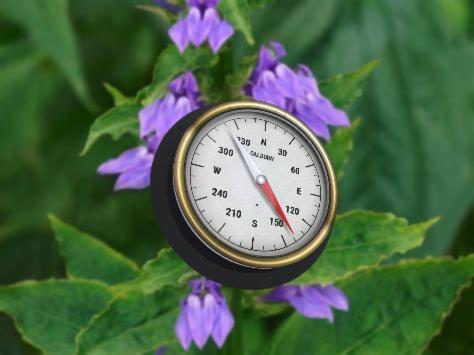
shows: 140 °
